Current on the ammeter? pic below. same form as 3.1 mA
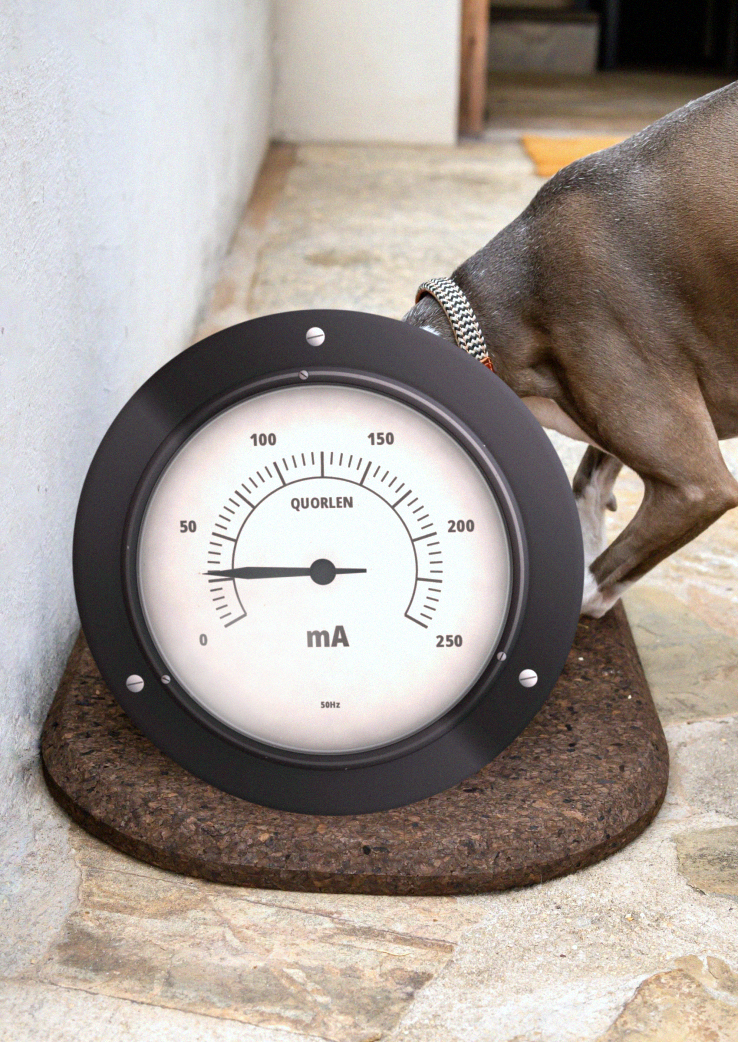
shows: 30 mA
